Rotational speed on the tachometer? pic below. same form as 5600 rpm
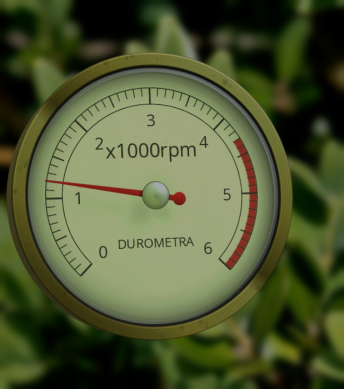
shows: 1200 rpm
